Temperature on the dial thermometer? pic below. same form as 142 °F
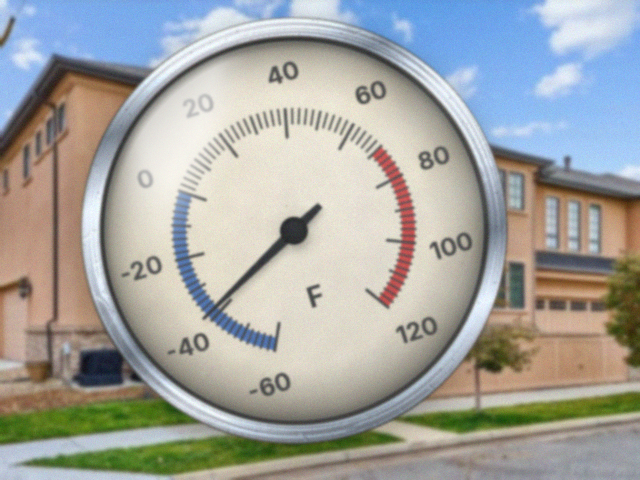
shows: -38 °F
